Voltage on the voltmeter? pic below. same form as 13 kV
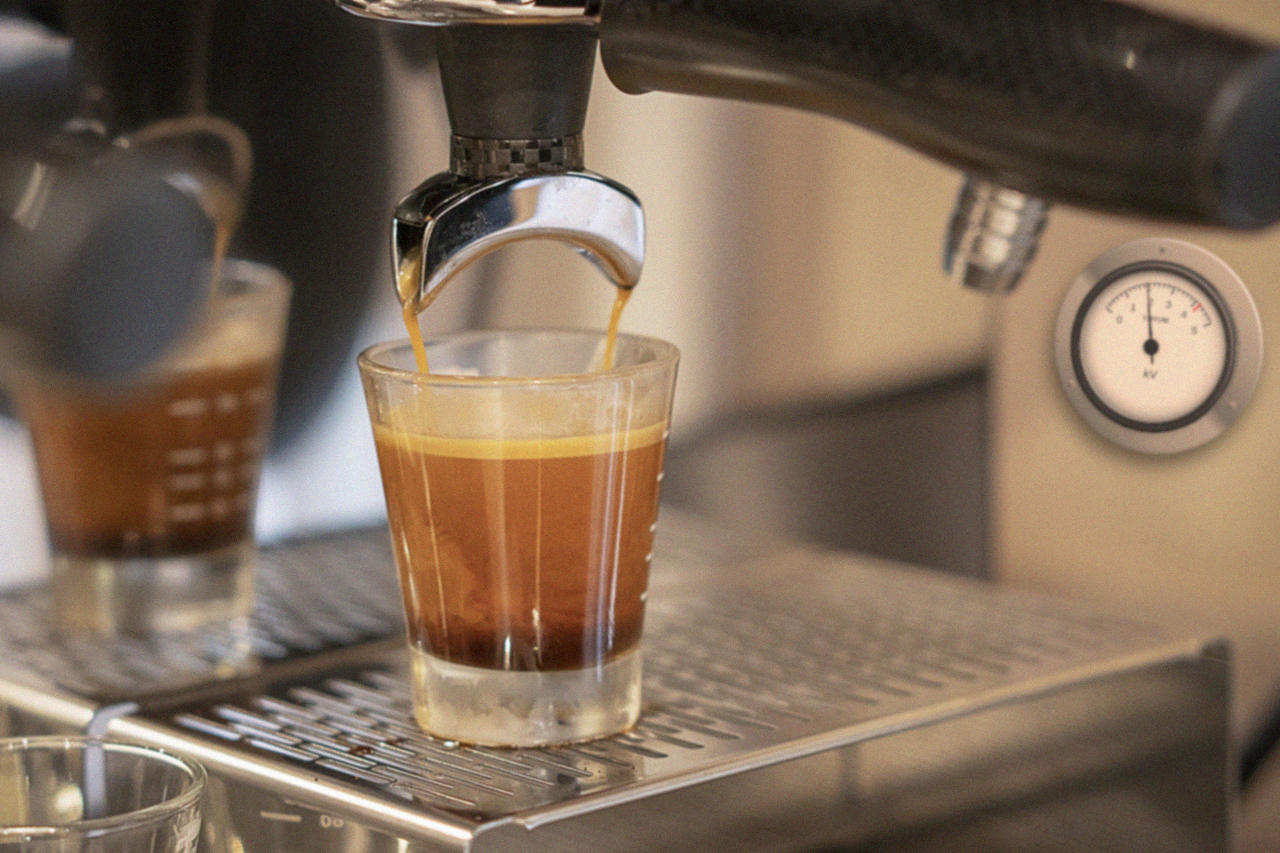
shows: 2 kV
